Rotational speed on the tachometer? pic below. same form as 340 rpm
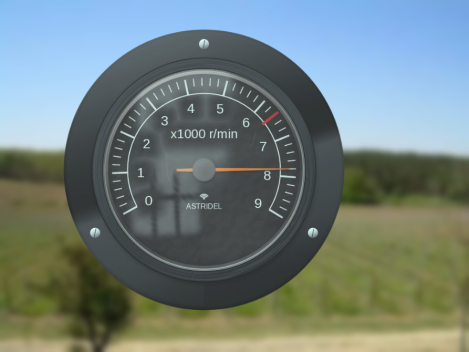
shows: 7800 rpm
